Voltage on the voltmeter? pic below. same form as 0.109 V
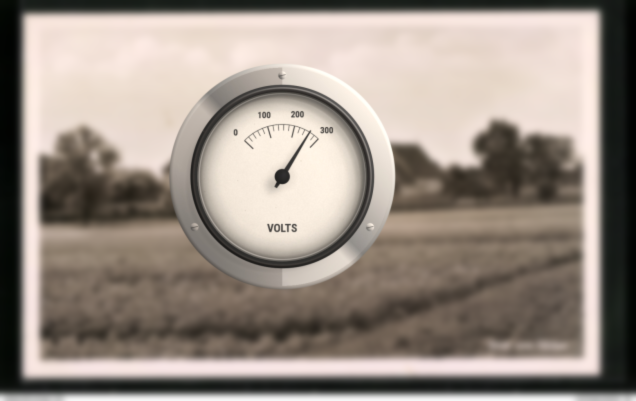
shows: 260 V
